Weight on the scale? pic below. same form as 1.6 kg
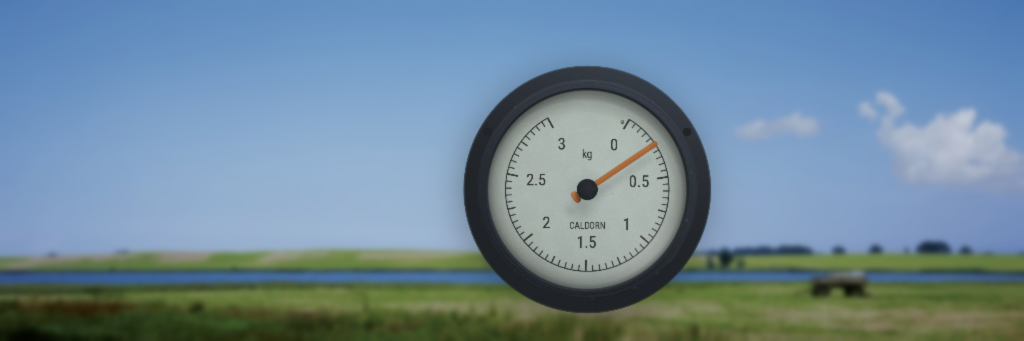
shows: 0.25 kg
